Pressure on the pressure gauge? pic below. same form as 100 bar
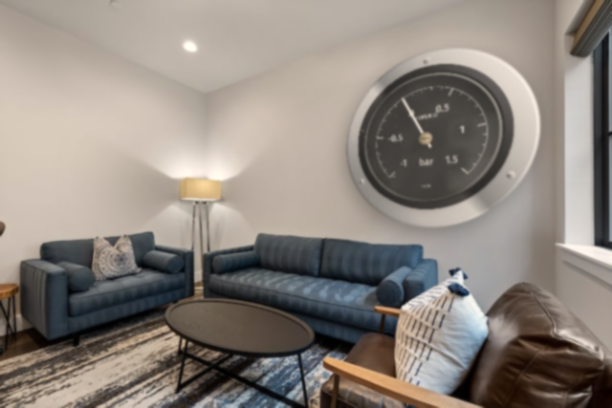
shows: 0 bar
